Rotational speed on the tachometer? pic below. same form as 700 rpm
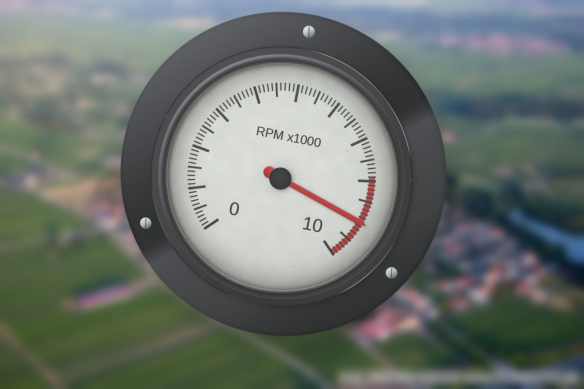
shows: 9000 rpm
